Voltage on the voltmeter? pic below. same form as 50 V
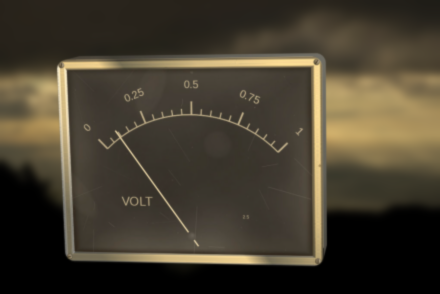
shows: 0.1 V
